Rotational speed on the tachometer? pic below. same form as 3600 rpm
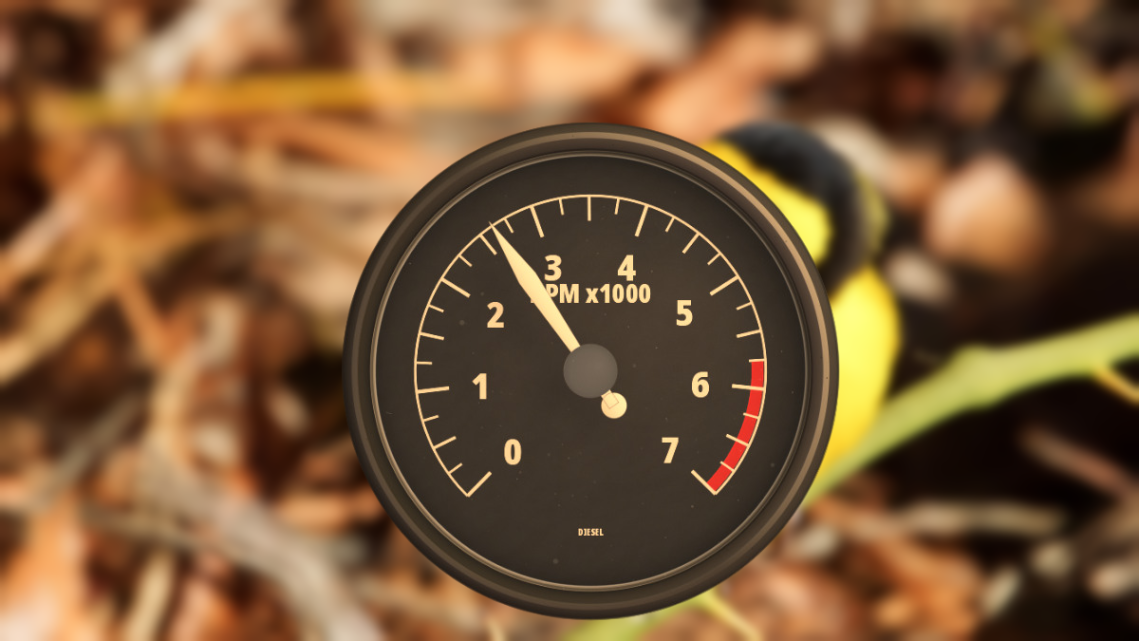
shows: 2625 rpm
